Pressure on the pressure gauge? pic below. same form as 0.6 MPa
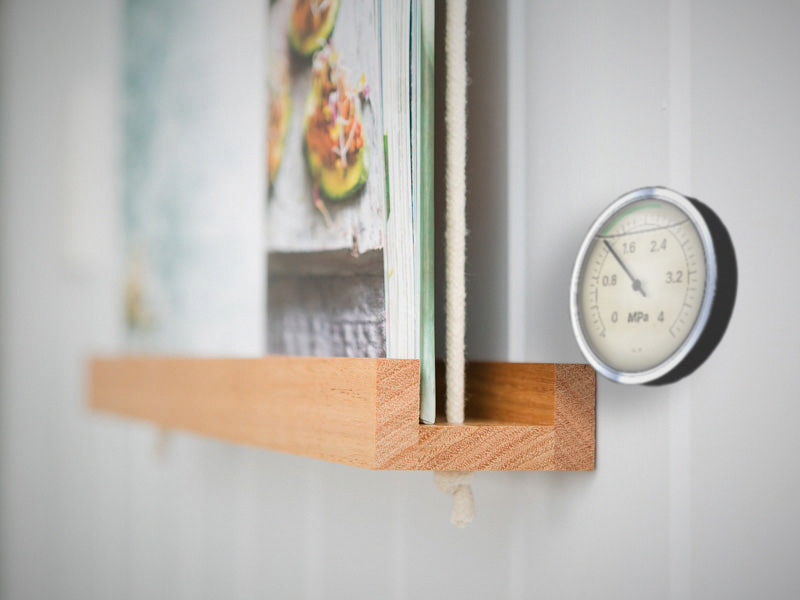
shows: 1.3 MPa
